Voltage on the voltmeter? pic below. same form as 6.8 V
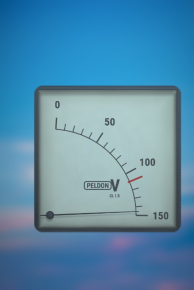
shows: 145 V
